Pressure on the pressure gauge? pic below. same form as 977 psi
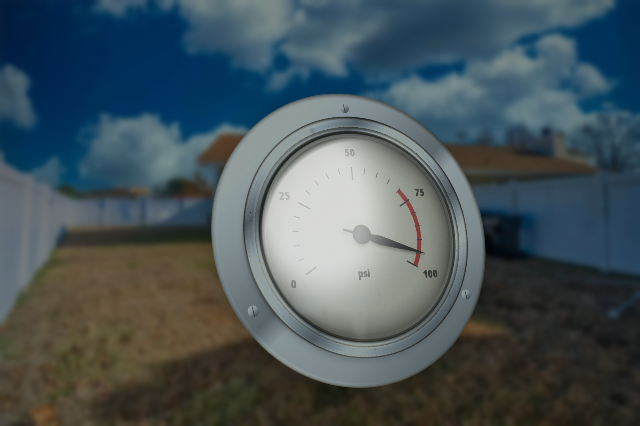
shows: 95 psi
